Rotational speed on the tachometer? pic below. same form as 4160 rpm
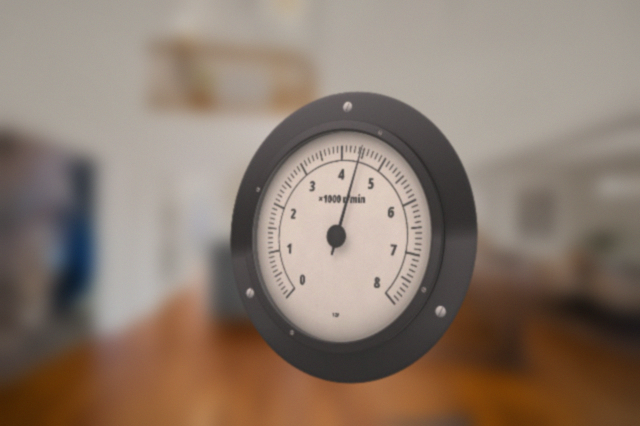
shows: 4500 rpm
